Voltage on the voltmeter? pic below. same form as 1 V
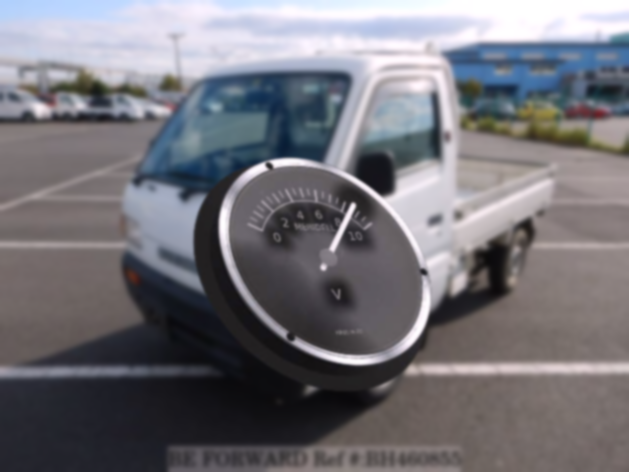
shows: 8.5 V
